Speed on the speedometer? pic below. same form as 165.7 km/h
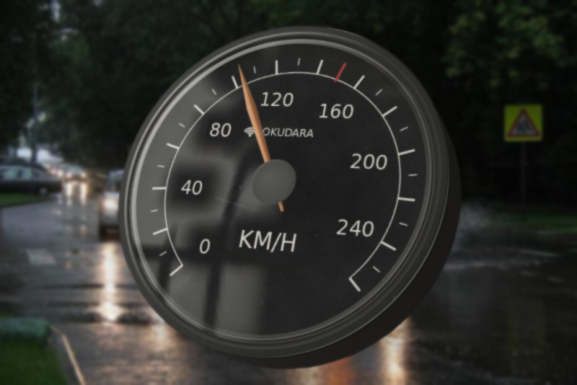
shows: 105 km/h
